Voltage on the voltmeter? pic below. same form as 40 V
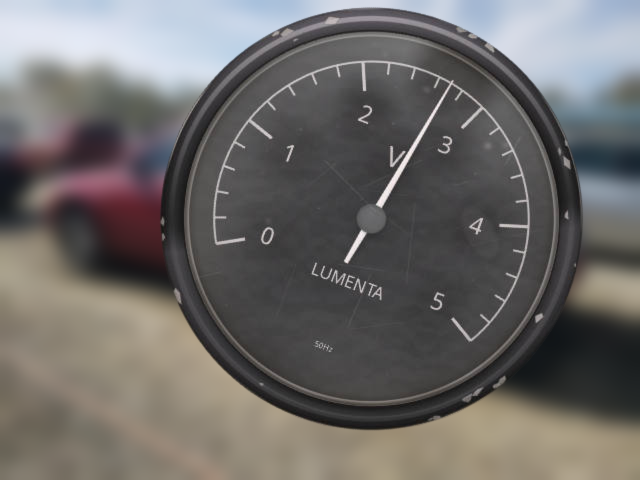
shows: 2.7 V
